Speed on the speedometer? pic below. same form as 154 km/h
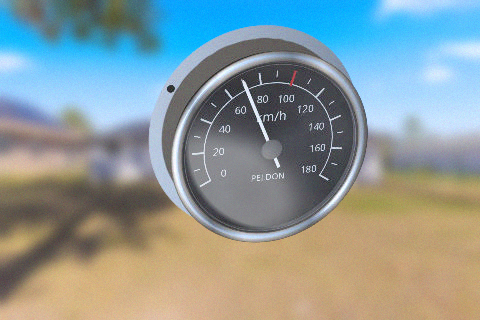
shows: 70 km/h
